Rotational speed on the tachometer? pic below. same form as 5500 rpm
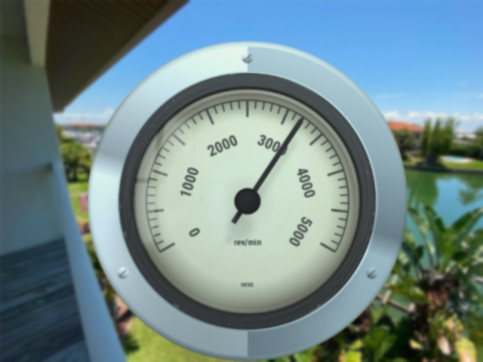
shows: 3200 rpm
